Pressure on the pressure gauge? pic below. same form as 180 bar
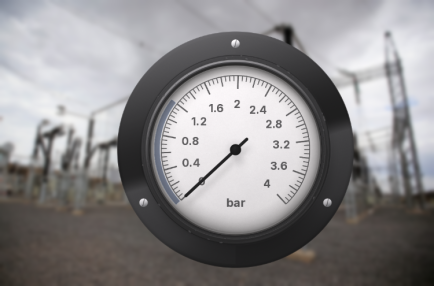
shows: 0 bar
